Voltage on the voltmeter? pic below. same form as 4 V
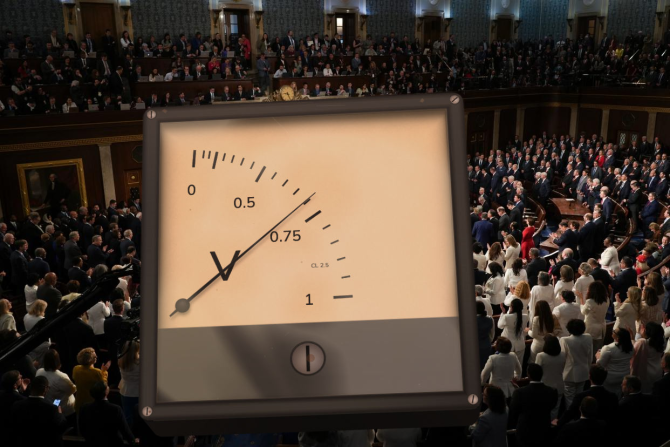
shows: 0.7 V
